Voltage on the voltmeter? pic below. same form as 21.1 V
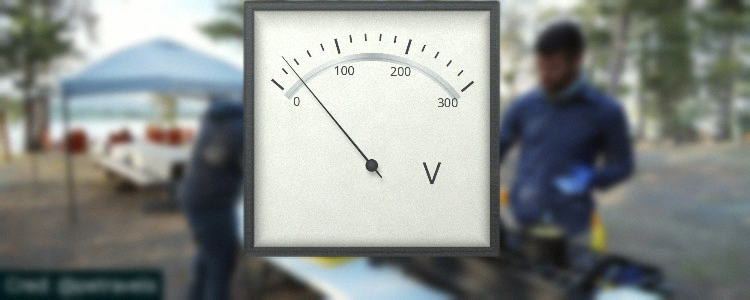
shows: 30 V
